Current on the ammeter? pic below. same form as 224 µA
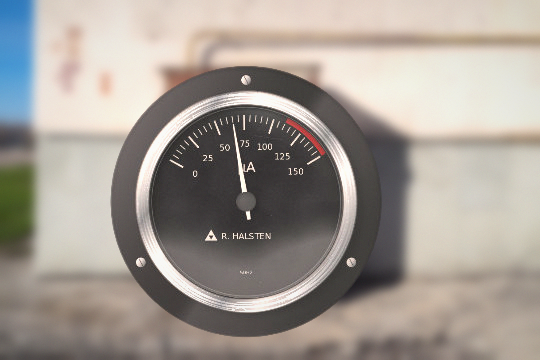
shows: 65 µA
